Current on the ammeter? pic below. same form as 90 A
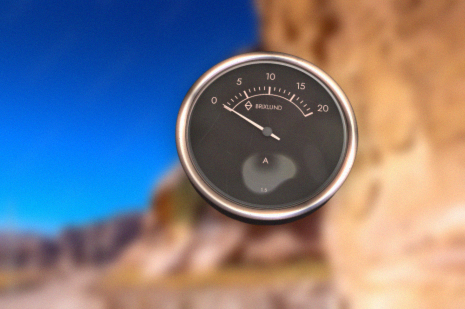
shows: 0 A
